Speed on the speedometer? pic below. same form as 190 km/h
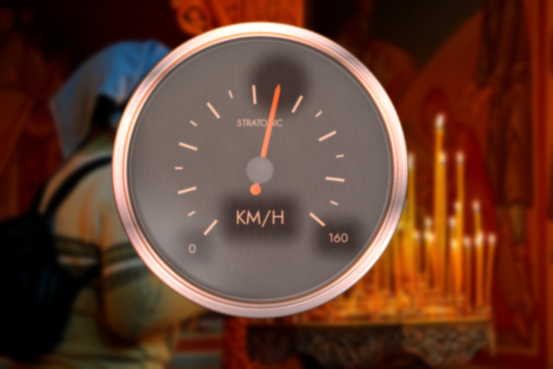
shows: 90 km/h
